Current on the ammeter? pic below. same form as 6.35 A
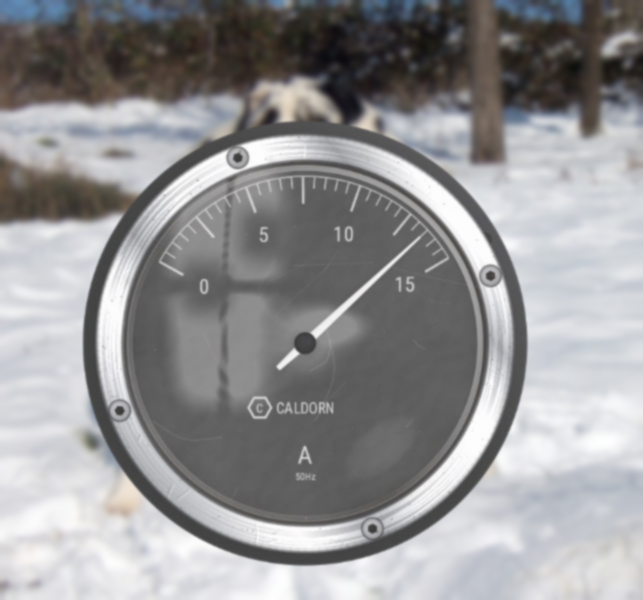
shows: 13.5 A
